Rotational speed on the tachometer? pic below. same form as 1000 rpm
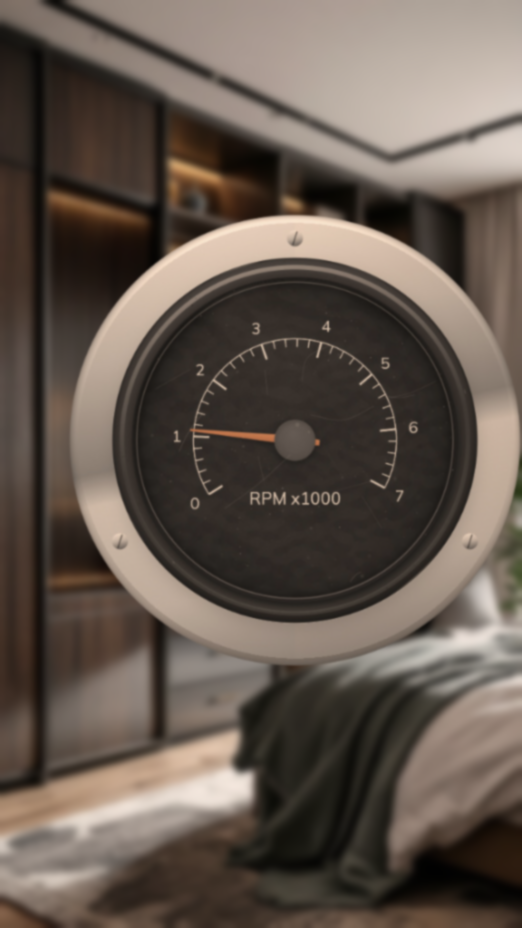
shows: 1100 rpm
